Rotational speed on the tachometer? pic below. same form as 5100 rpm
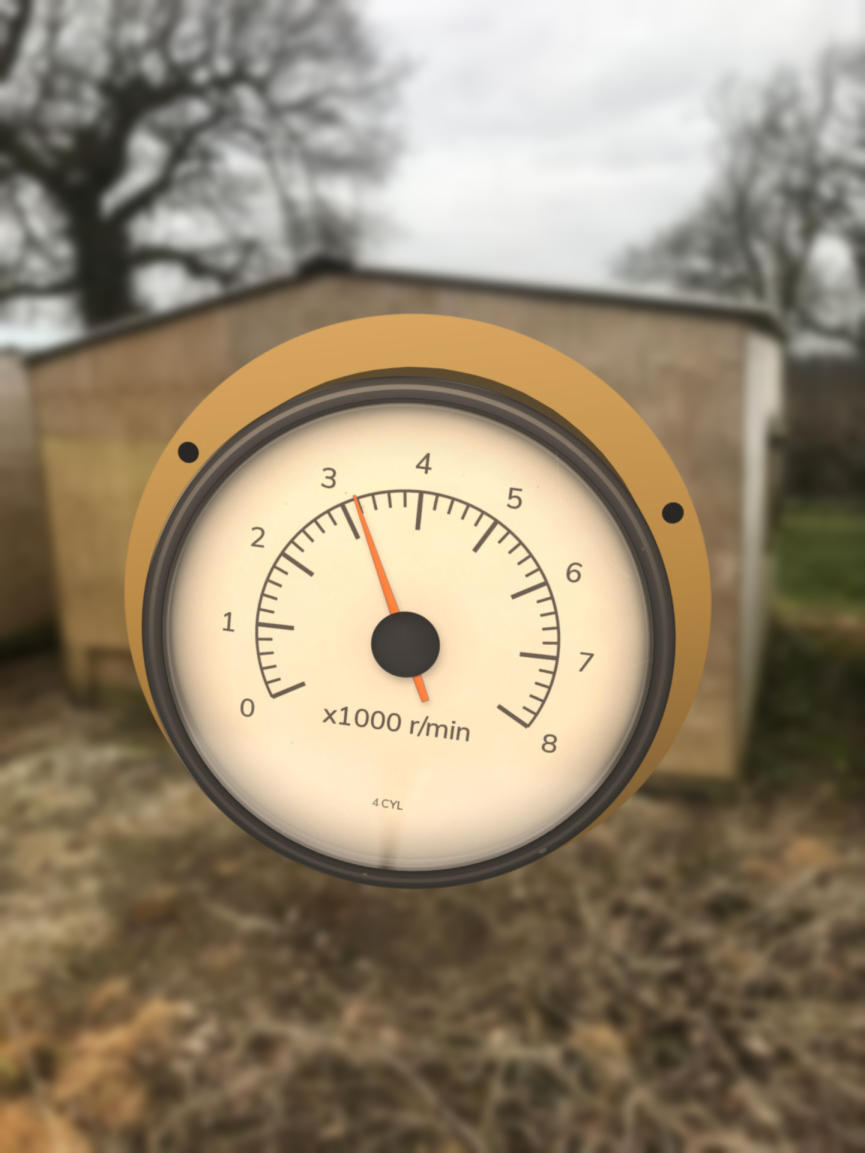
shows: 3200 rpm
